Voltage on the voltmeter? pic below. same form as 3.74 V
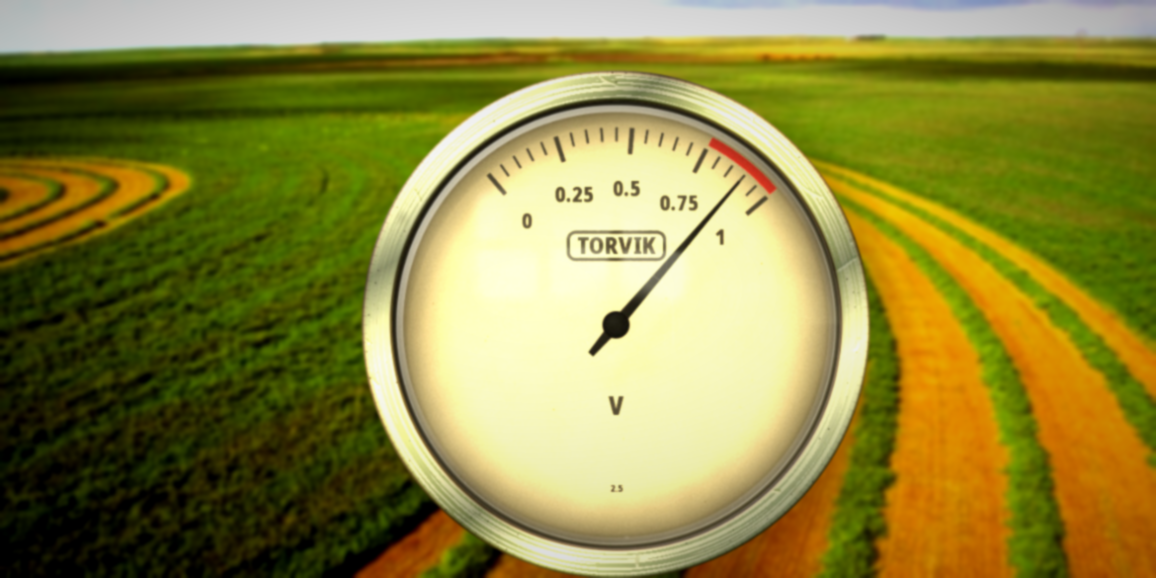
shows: 0.9 V
